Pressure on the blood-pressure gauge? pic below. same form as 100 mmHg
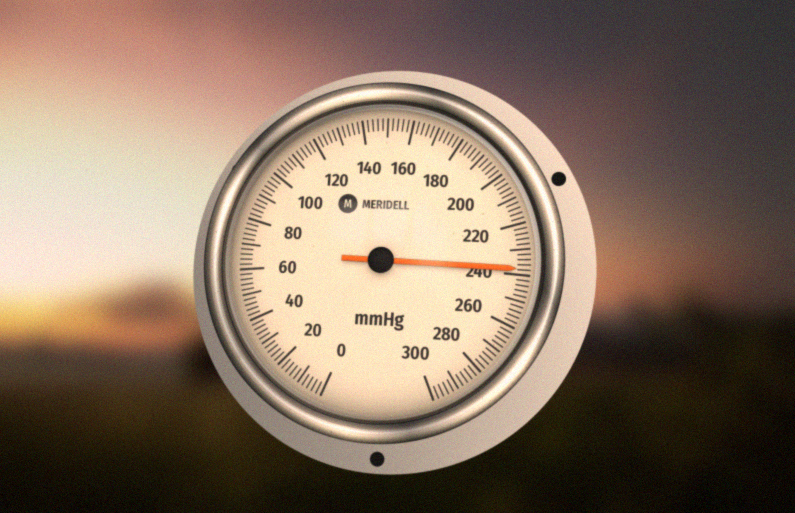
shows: 238 mmHg
